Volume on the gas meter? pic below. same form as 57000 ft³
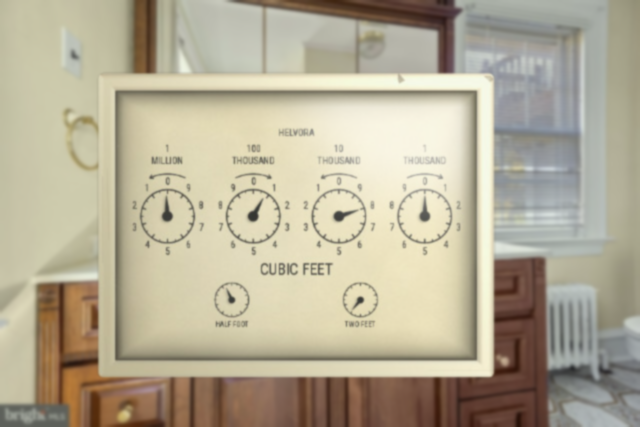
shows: 8000 ft³
